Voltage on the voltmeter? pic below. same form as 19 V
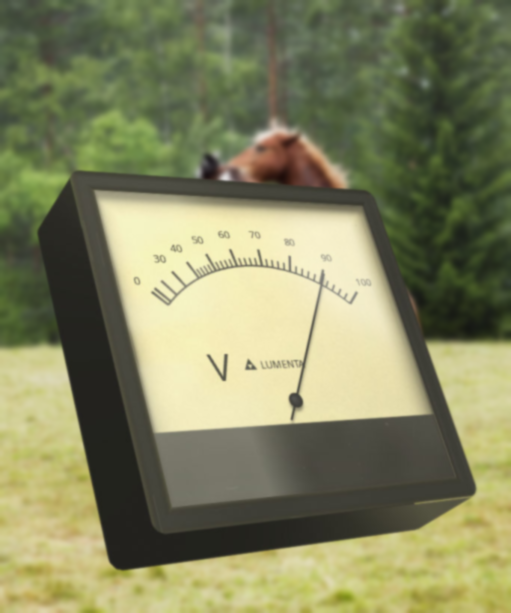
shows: 90 V
